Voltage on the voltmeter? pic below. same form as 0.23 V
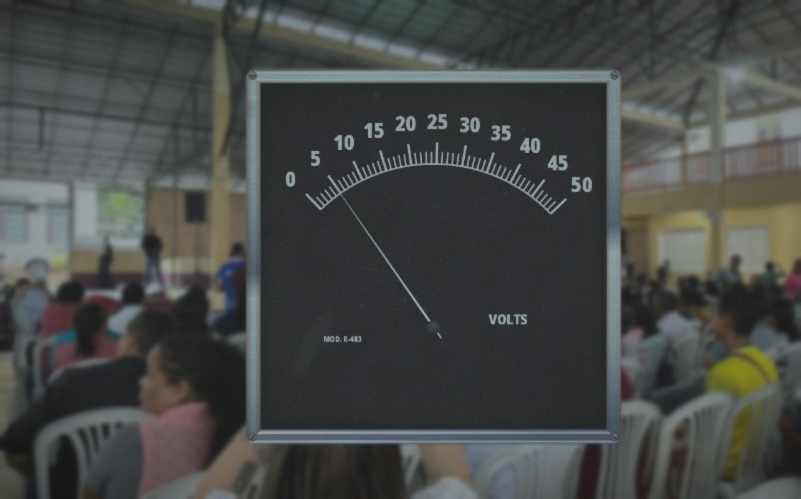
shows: 5 V
